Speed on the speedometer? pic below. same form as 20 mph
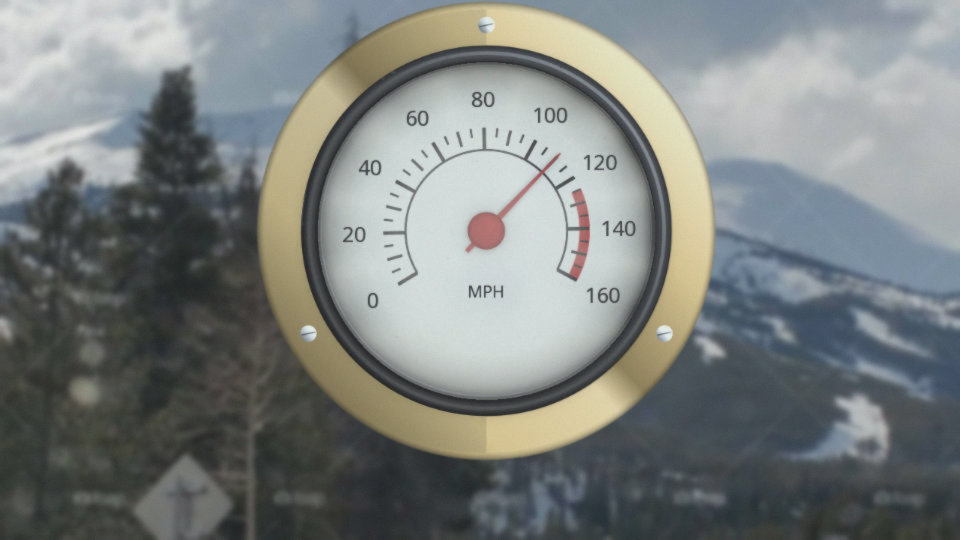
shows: 110 mph
